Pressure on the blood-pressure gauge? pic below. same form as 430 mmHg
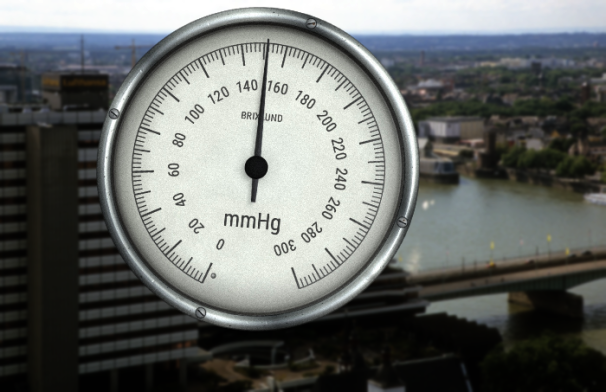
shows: 152 mmHg
